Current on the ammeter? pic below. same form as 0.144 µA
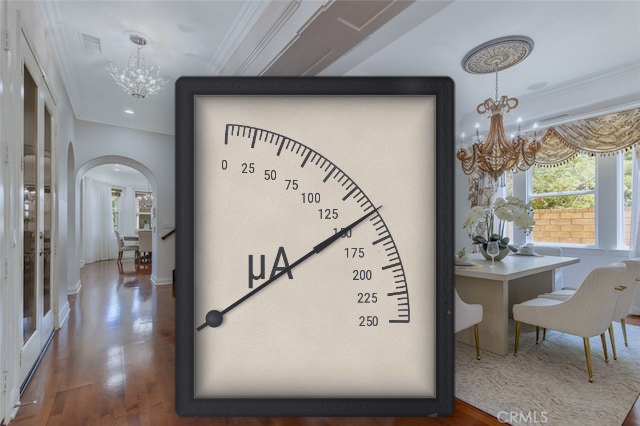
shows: 150 µA
